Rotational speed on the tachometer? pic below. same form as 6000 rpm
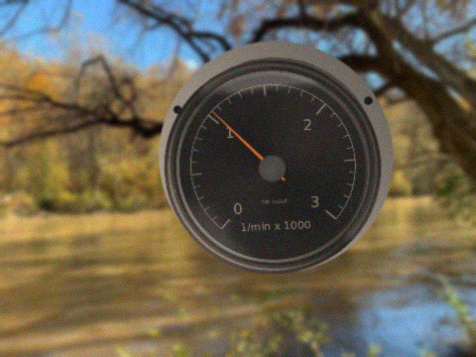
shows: 1050 rpm
